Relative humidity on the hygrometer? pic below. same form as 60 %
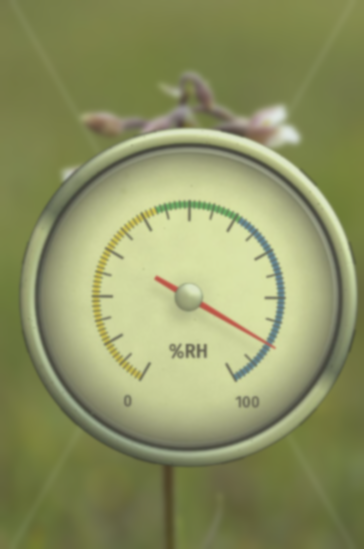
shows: 90 %
